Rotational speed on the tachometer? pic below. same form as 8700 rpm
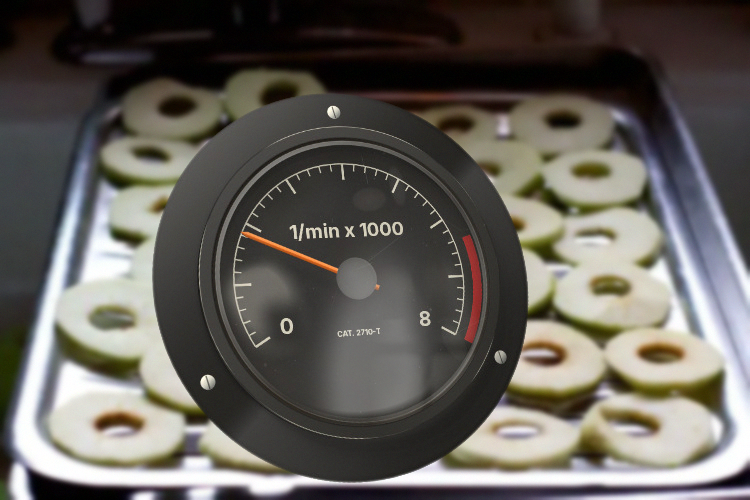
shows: 1800 rpm
